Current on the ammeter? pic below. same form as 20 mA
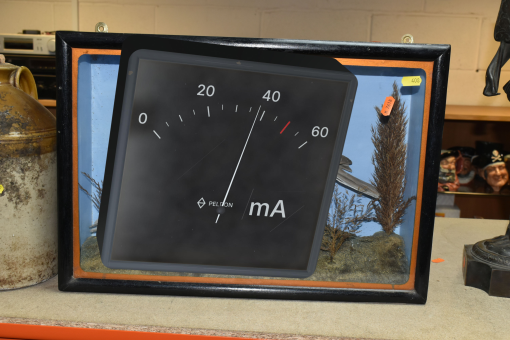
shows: 37.5 mA
